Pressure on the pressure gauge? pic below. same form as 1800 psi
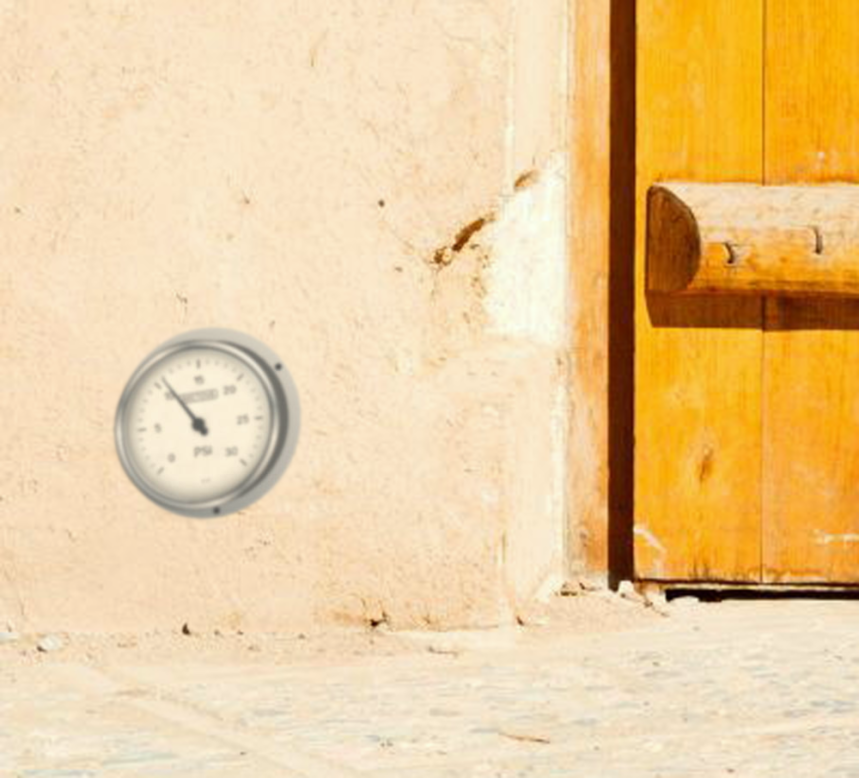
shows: 11 psi
